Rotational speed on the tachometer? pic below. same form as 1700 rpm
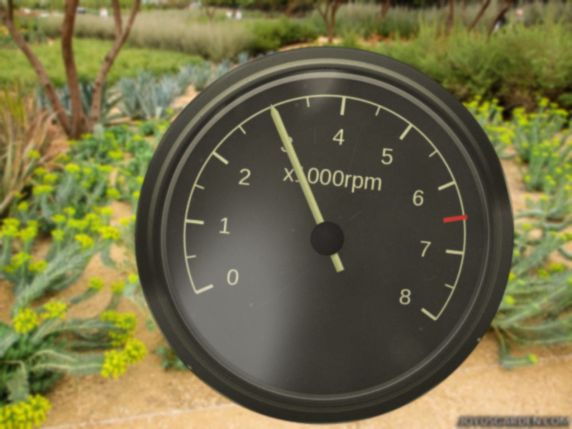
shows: 3000 rpm
